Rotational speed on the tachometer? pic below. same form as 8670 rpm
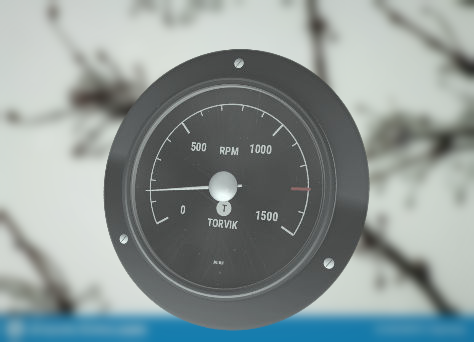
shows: 150 rpm
